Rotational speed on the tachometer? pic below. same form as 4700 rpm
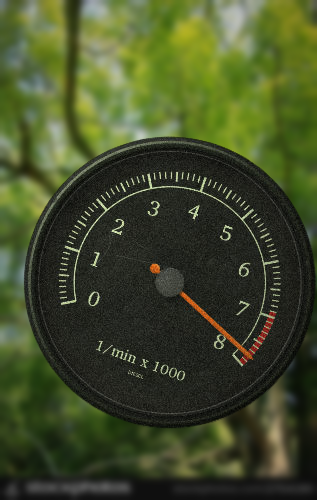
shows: 7800 rpm
